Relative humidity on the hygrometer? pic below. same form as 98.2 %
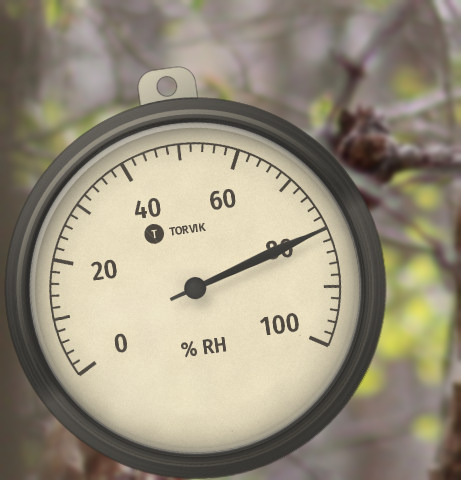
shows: 80 %
